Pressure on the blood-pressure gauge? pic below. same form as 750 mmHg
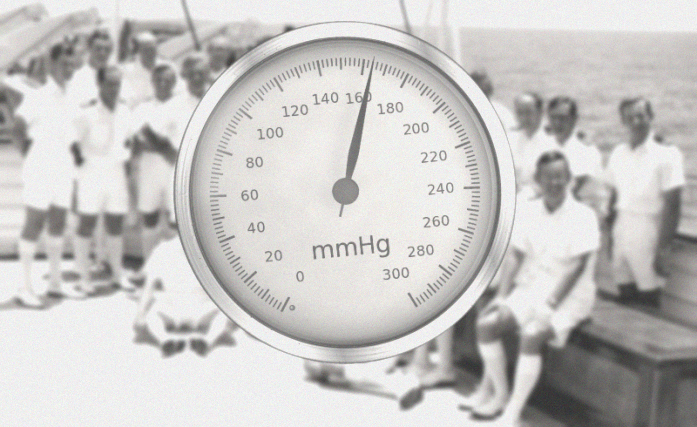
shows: 164 mmHg
